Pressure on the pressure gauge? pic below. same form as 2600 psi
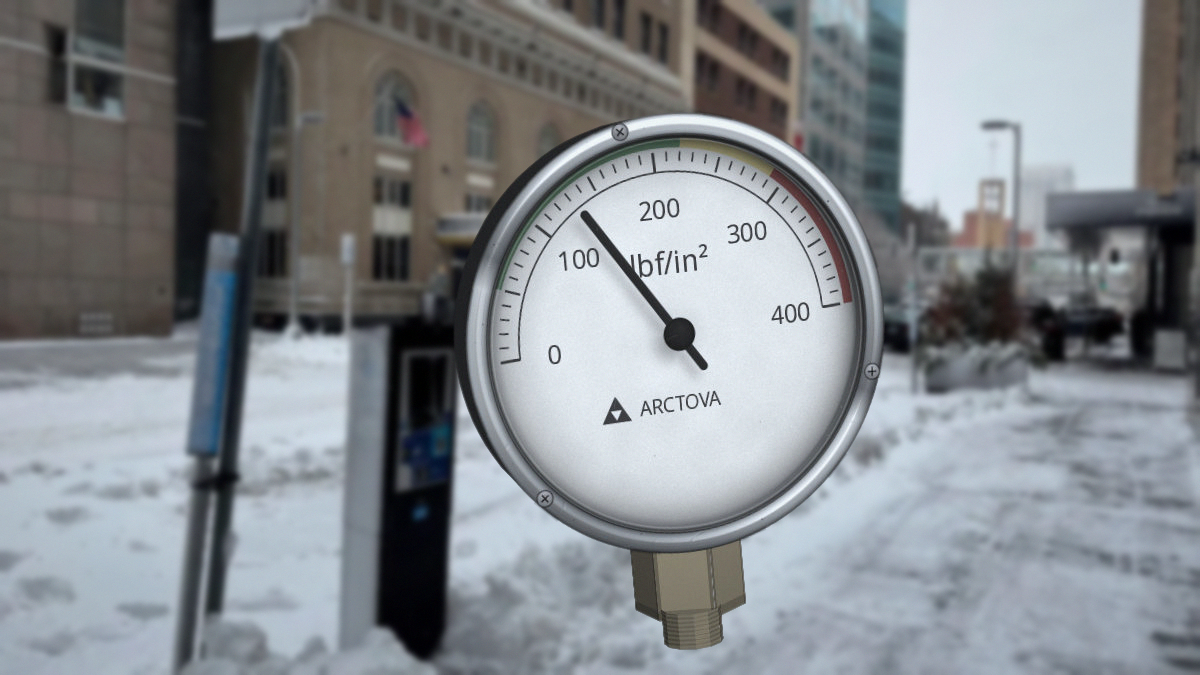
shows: 130 psi
